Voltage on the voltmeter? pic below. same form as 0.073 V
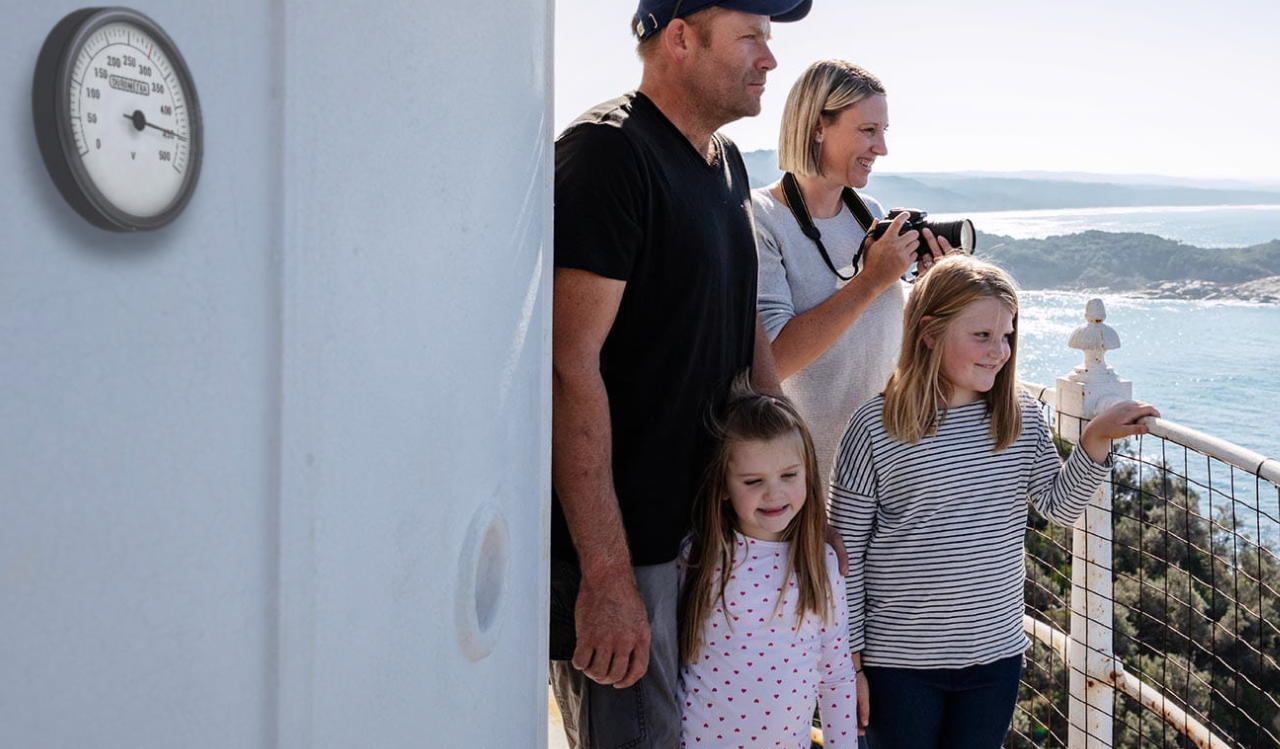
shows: 450 V
